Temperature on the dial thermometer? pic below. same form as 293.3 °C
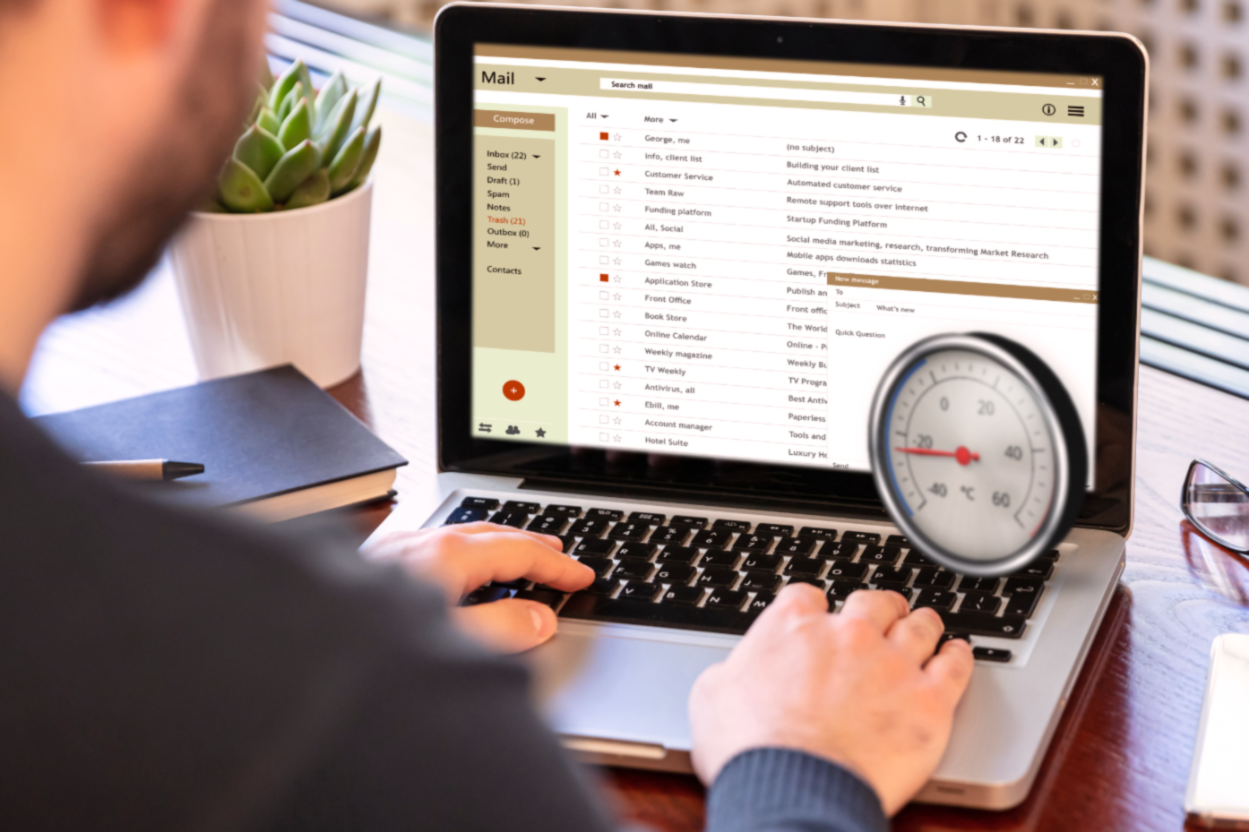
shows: -24 °C
